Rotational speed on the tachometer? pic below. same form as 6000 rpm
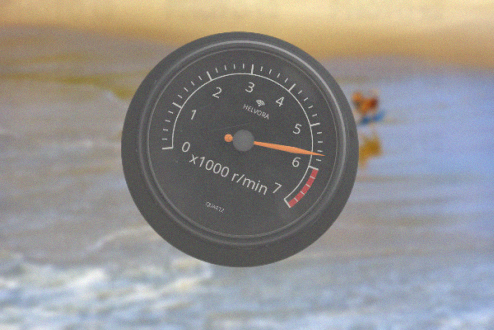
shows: 5700 rpm
